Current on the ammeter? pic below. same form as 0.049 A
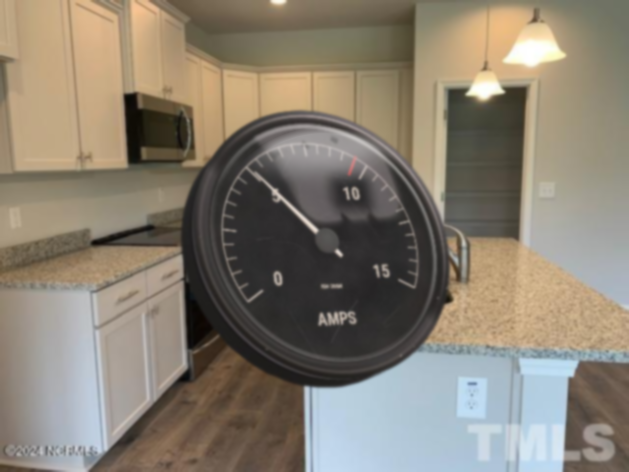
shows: 5 A
